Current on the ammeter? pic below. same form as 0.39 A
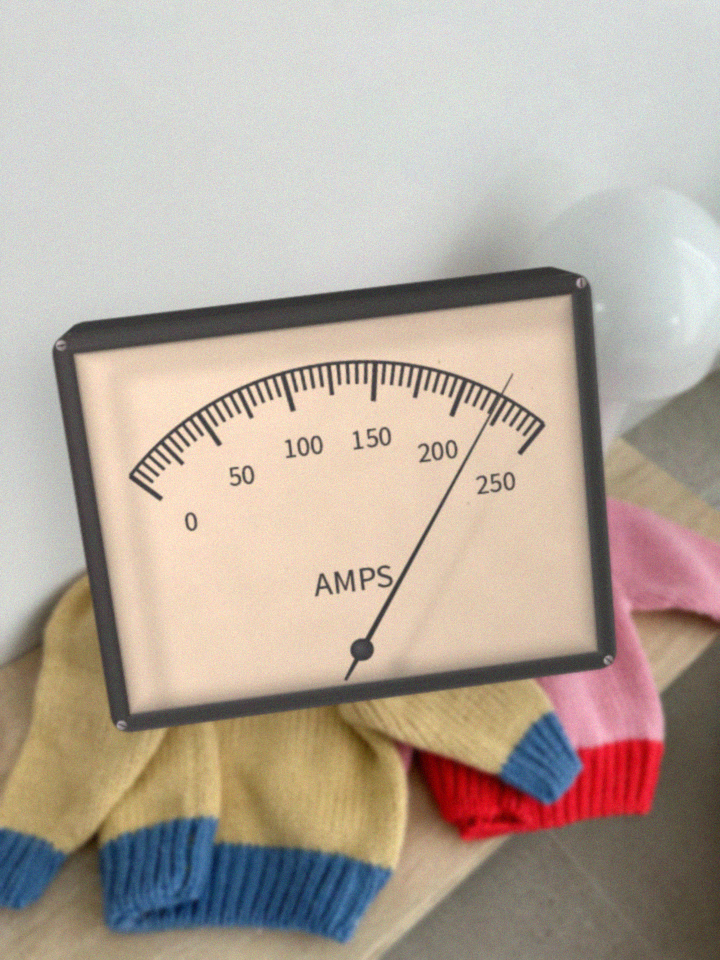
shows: 220 A
